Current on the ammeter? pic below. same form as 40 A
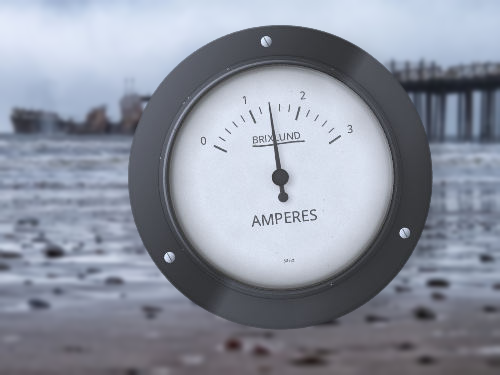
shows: 1.4 A
